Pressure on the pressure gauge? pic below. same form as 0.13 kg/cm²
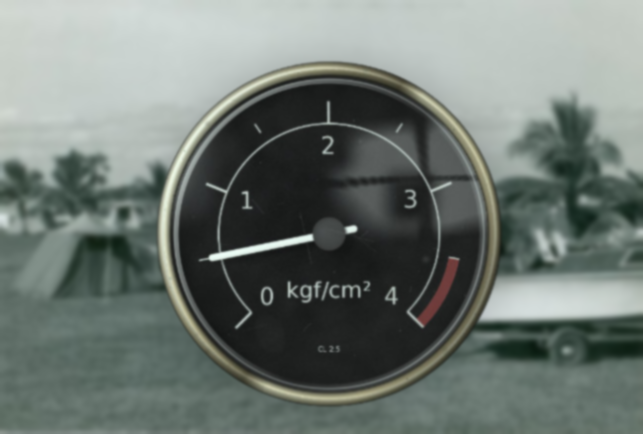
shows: 0.5 kg/cm²
